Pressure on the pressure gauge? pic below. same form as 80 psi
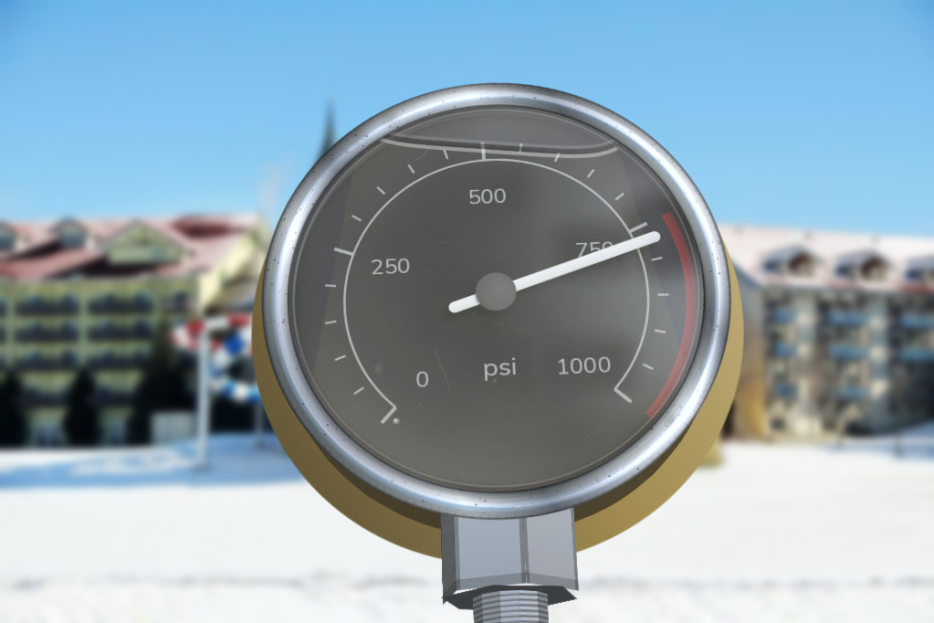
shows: 775 psi
